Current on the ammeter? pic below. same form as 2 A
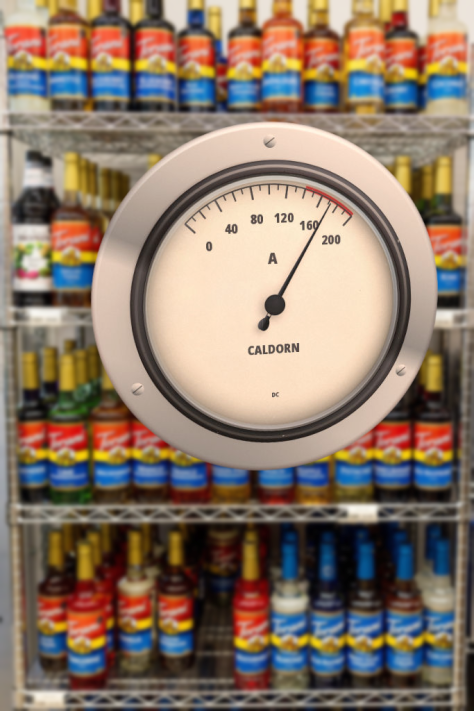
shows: 170 A
